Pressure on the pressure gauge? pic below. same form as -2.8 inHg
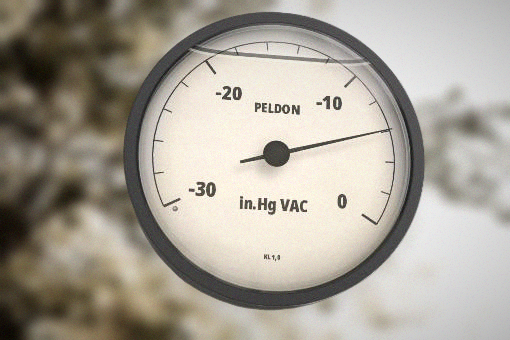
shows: -6 inHg
